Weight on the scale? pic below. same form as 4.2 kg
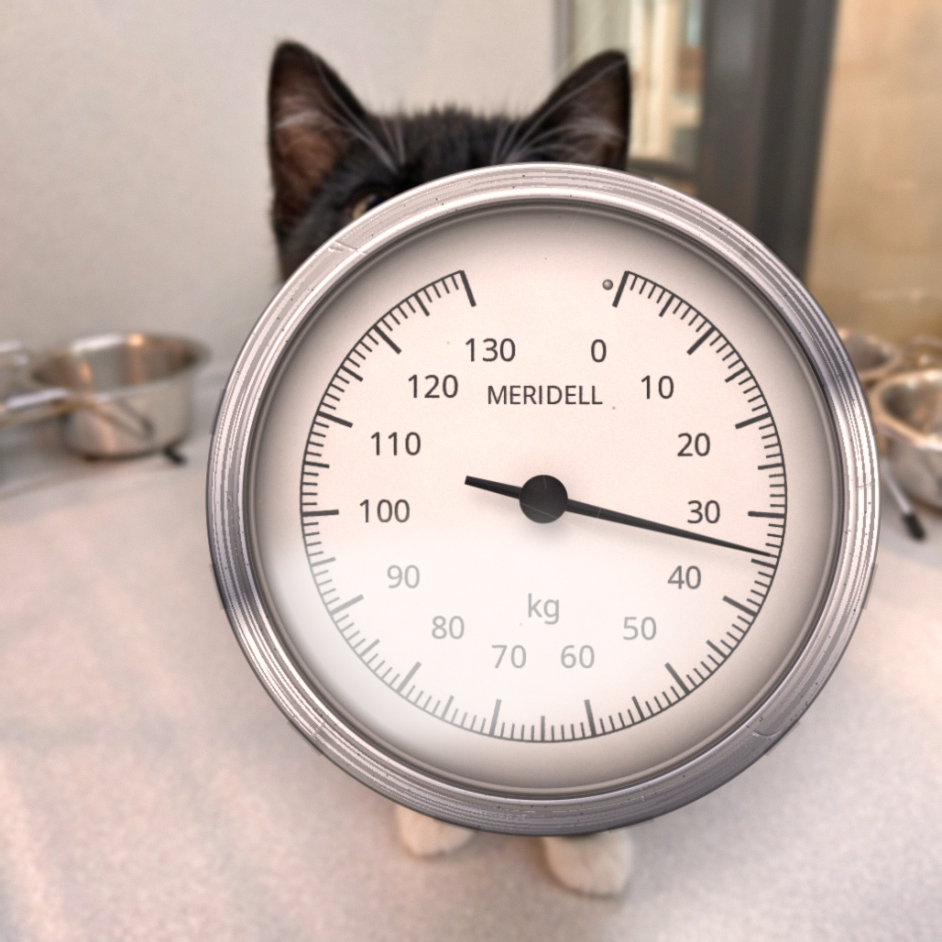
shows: 34 kg
